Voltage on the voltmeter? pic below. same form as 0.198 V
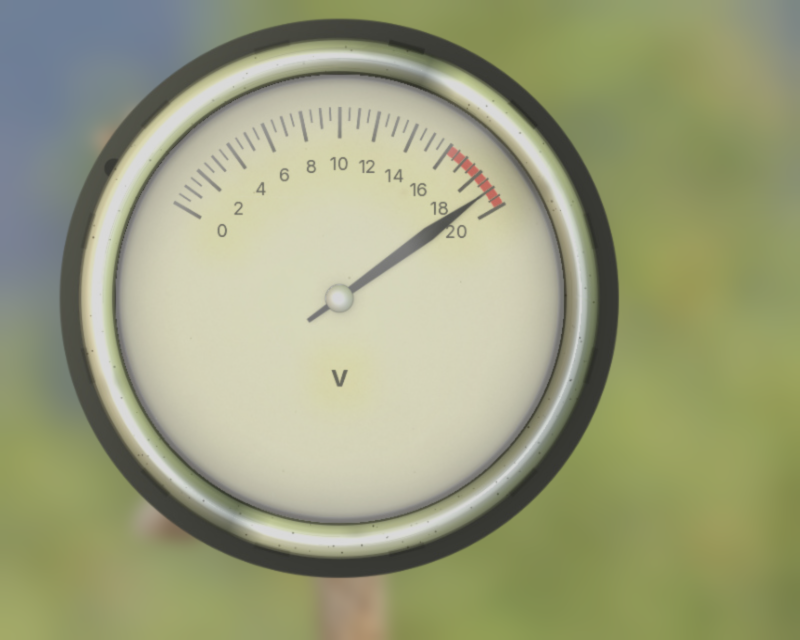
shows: 19 V
